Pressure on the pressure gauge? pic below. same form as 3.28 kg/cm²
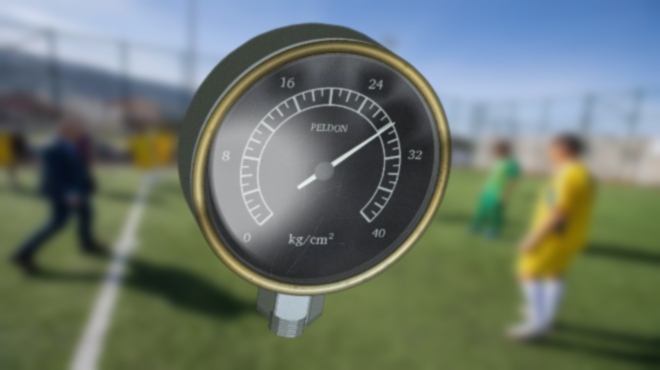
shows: 28 kg/cm²
